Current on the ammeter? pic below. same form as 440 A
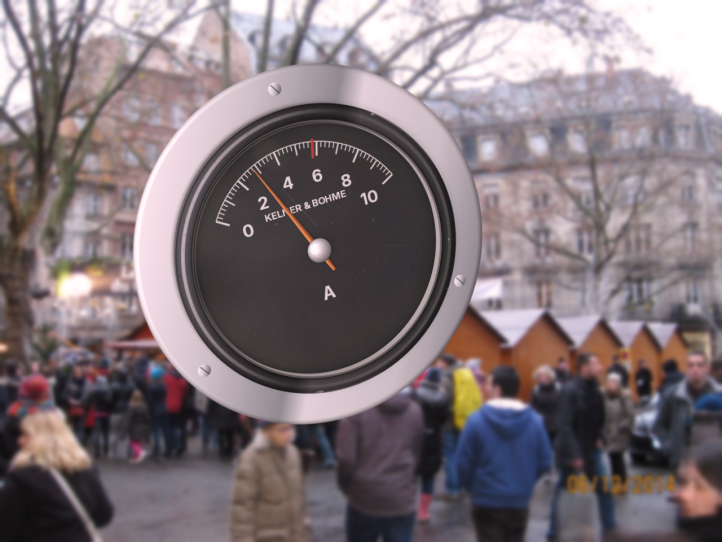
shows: 2.8 A
